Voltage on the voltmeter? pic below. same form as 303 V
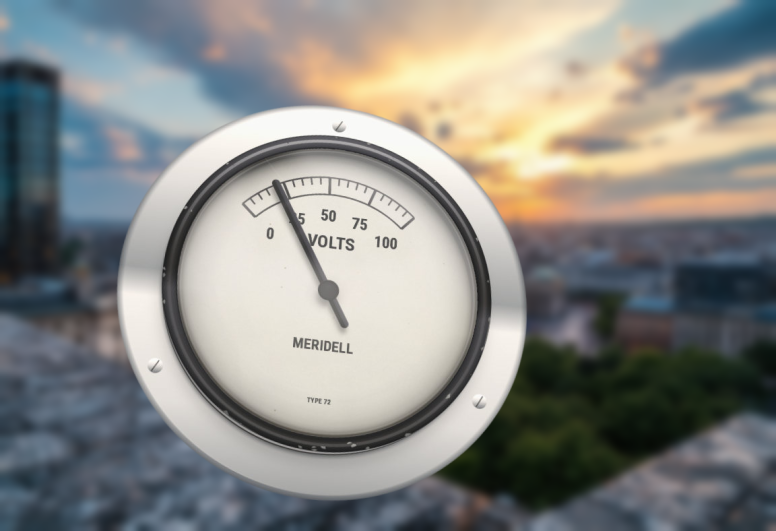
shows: 20 V
